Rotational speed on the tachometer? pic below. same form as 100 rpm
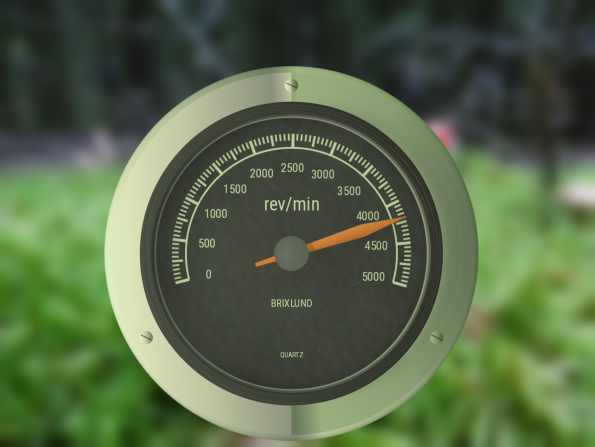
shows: 4200 rpm
